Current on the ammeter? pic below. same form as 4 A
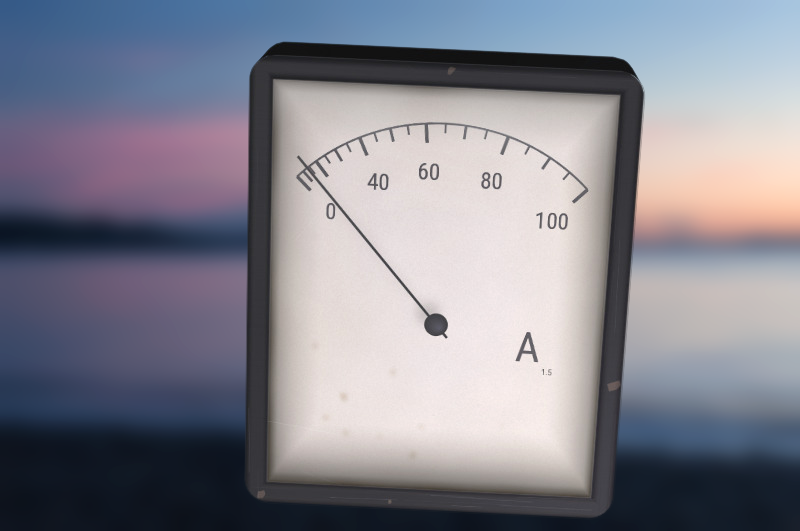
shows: 15 A
